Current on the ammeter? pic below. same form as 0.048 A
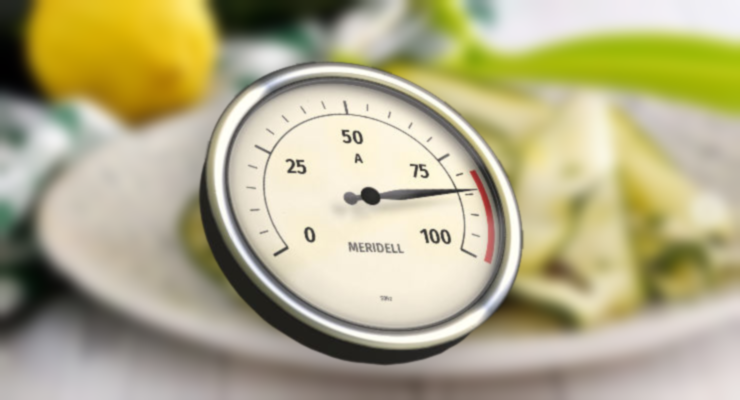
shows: 85 A
